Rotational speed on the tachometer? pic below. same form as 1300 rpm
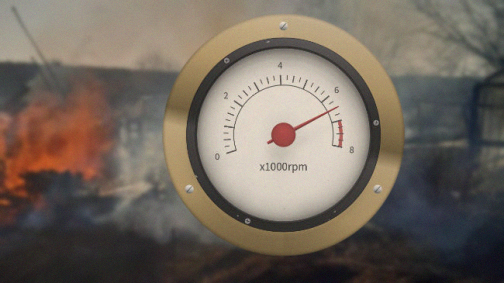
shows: 6500 rpm
